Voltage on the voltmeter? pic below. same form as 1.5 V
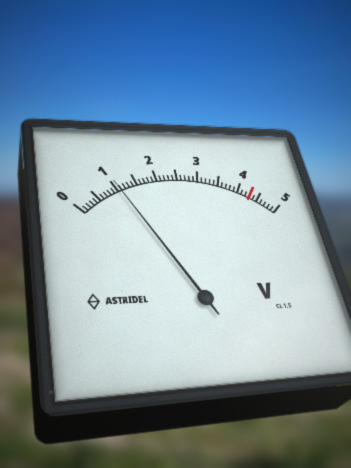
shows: 1 V
